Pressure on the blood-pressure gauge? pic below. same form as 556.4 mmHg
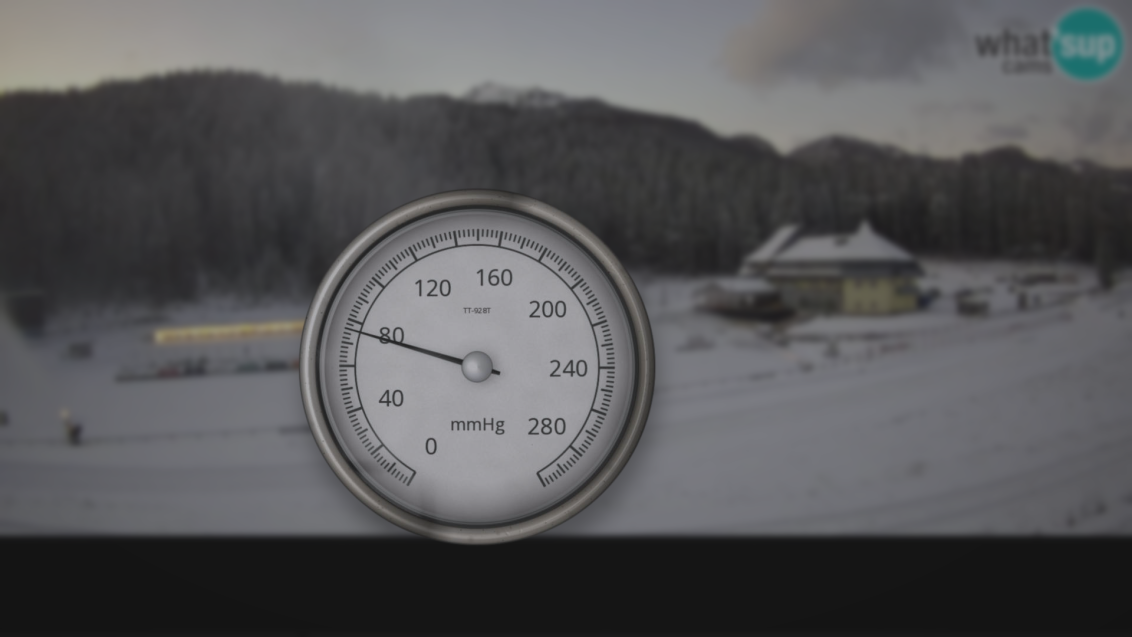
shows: 76 mmHg
